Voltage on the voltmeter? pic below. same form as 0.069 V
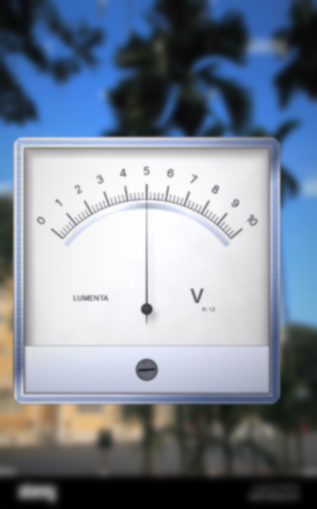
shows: 5 V
